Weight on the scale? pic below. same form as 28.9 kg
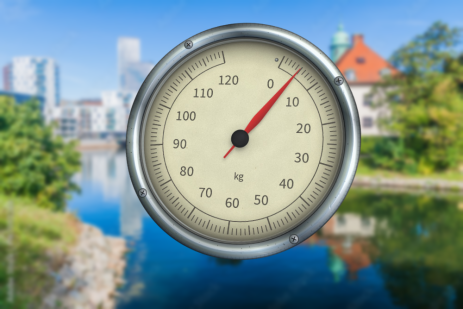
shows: 5 kg
